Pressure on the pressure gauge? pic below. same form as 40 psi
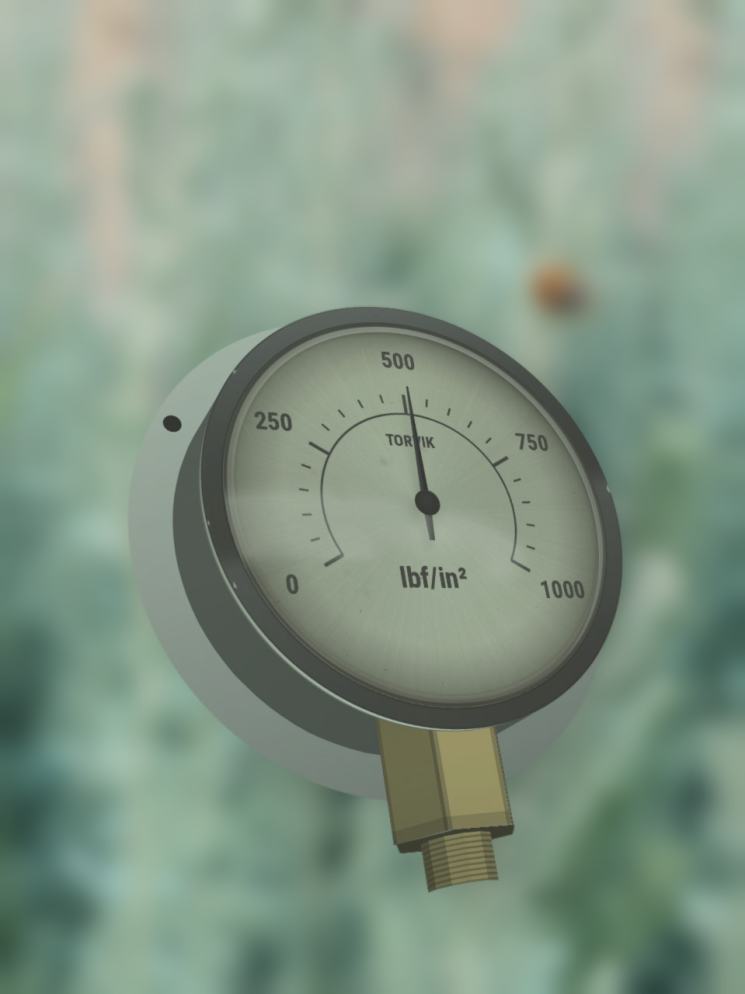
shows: 500 psi
